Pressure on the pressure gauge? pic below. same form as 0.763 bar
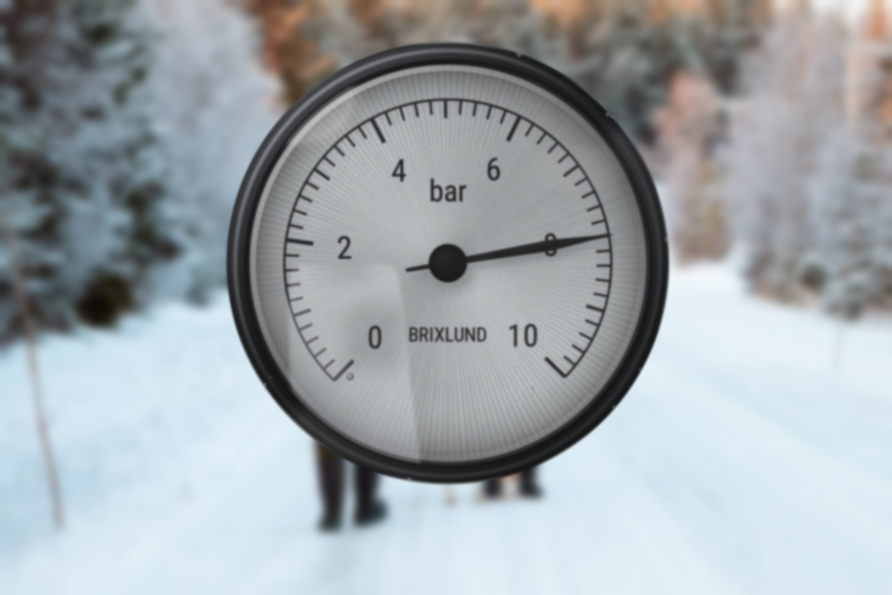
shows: 8 bar
